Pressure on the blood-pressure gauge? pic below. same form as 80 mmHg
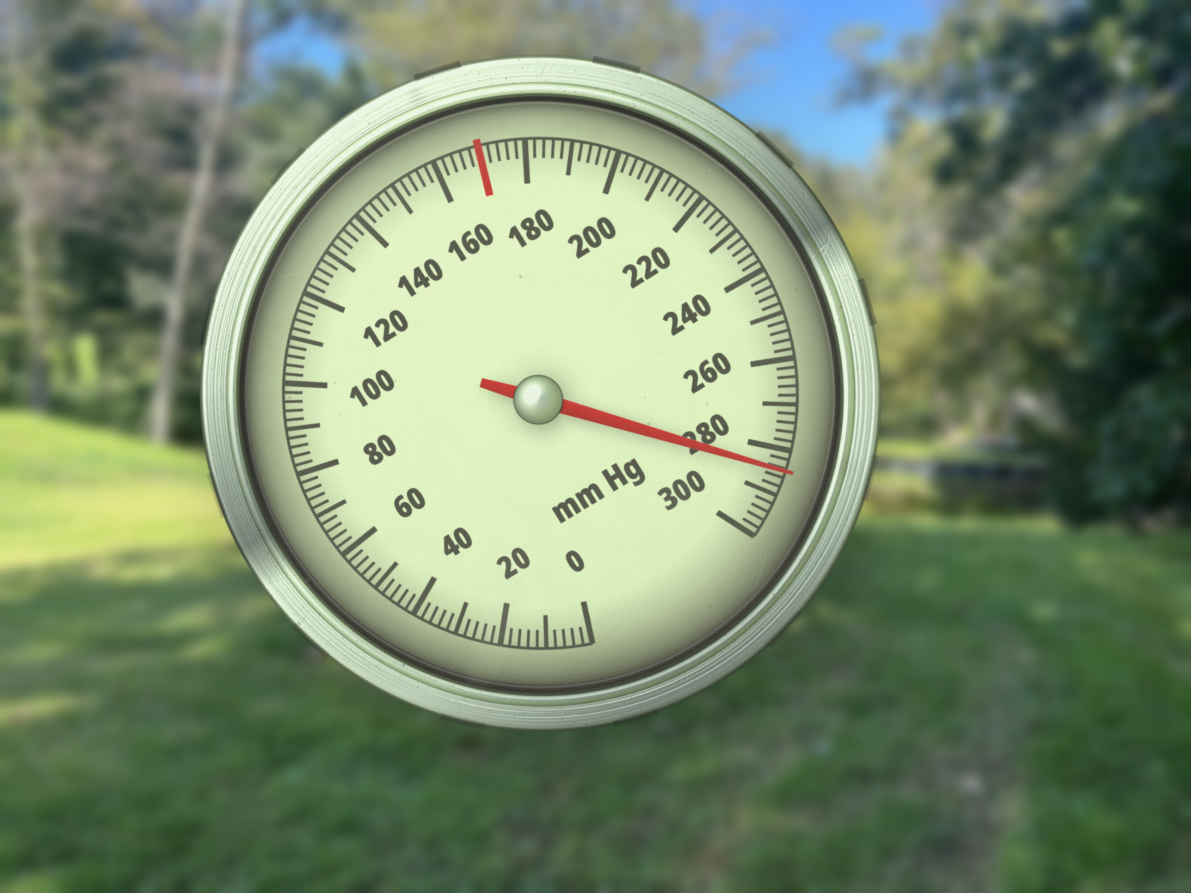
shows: 284 mmHg
